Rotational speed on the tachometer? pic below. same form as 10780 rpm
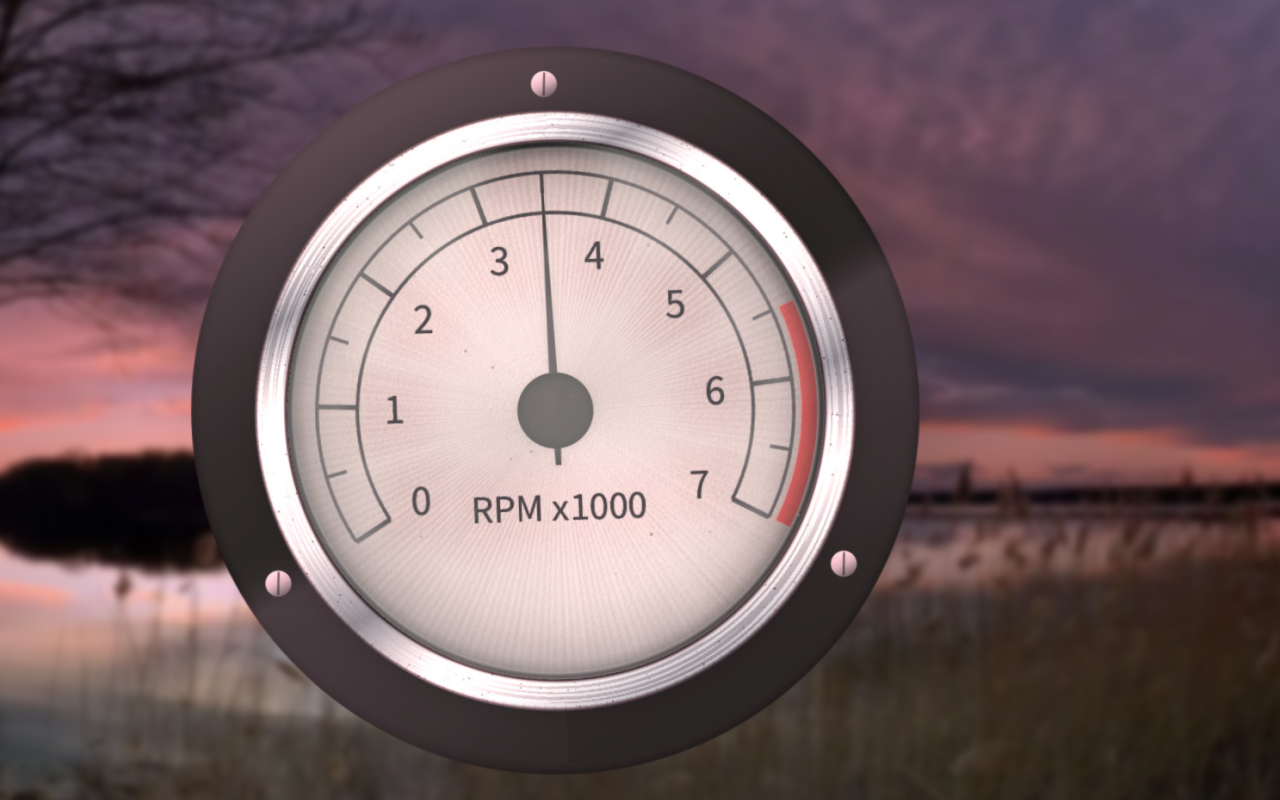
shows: 3500 rpm
